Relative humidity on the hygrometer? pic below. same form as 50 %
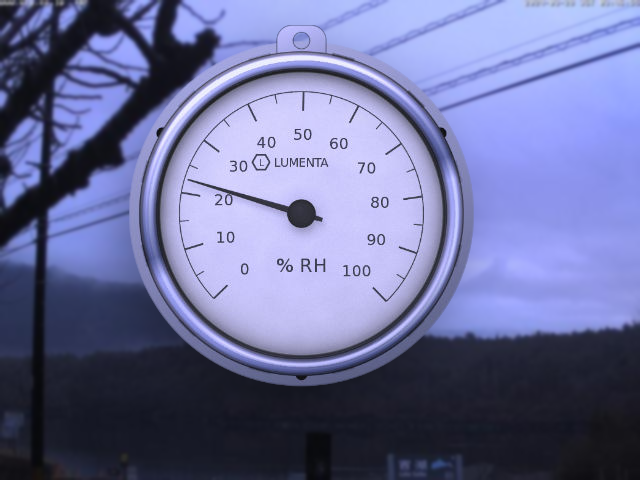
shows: 22.5 %
